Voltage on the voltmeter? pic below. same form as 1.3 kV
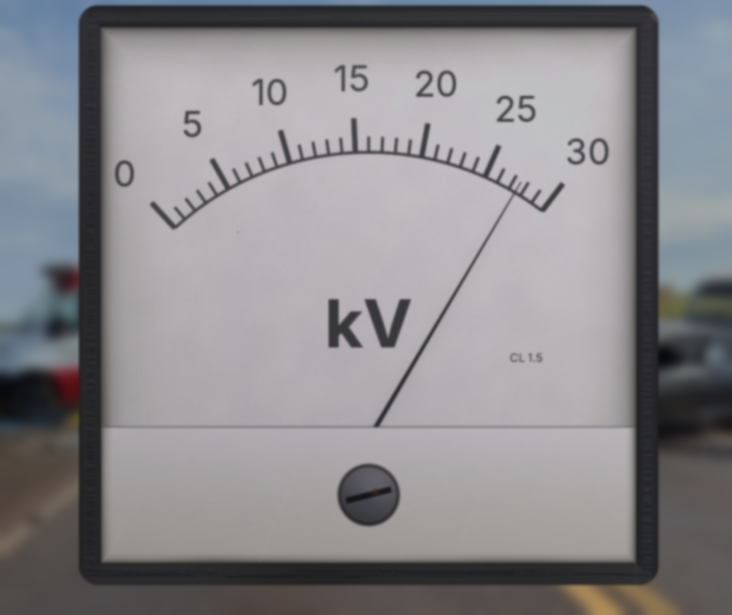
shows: 27.5 kV
